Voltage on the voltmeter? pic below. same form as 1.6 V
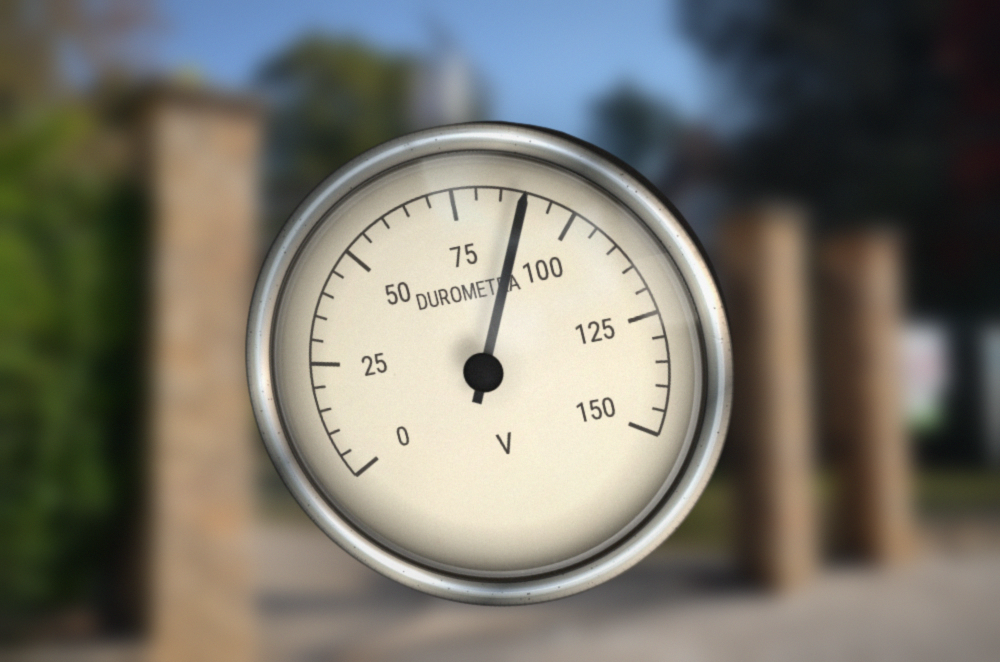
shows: 90 V
